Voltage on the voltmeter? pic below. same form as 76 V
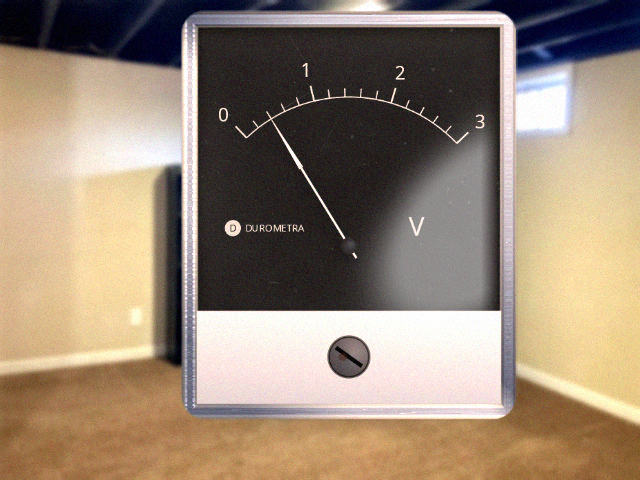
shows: 0.4 V
